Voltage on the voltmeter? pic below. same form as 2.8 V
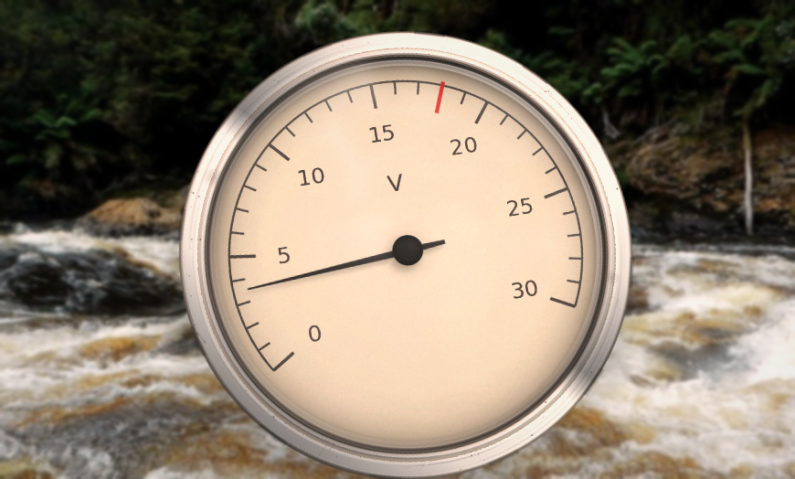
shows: 3.5 V
